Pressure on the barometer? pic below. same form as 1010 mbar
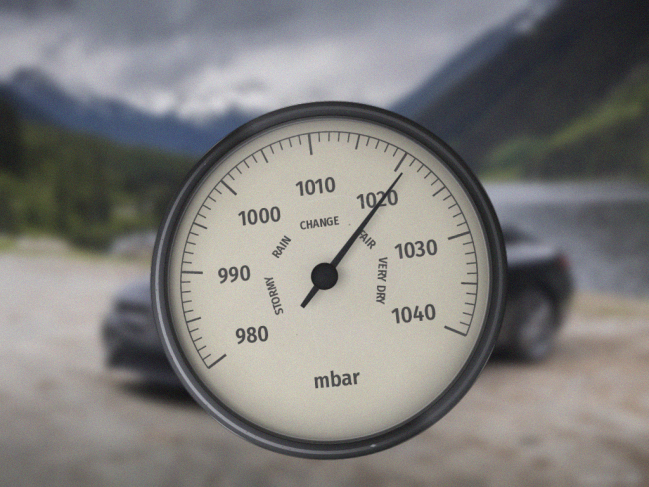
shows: 1021 mbar
